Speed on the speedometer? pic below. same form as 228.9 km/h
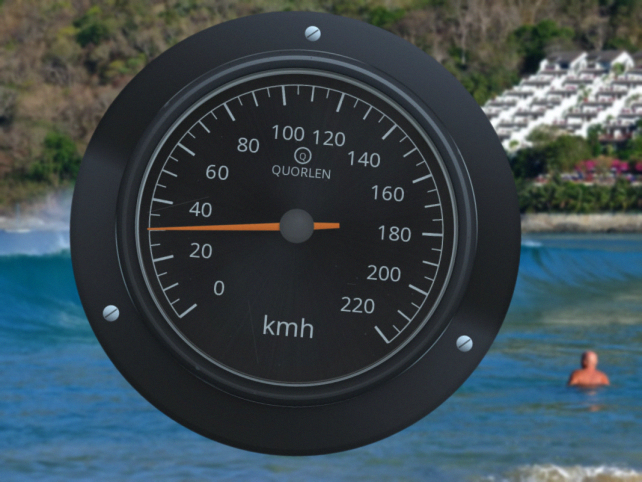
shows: 30 km/h
